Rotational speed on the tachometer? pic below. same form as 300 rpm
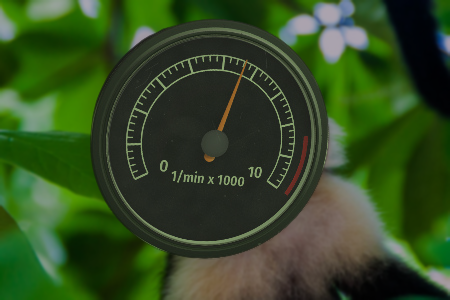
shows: 5600 rpm
